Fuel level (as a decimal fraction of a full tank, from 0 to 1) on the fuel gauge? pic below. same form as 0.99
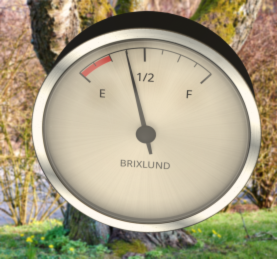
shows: 0.375
